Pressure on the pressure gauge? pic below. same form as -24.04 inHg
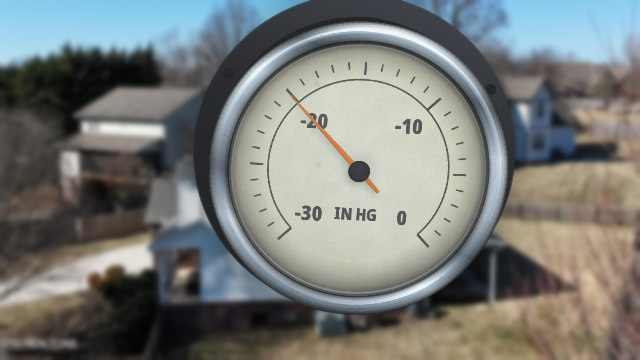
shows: -20 inHg
